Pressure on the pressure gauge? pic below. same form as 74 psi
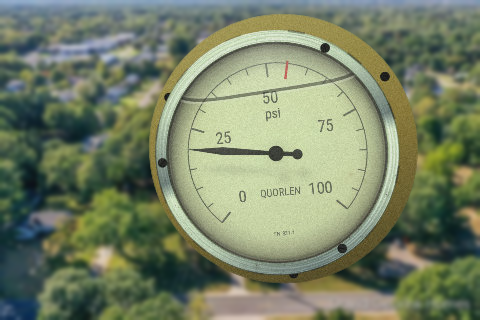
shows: 20 psi
